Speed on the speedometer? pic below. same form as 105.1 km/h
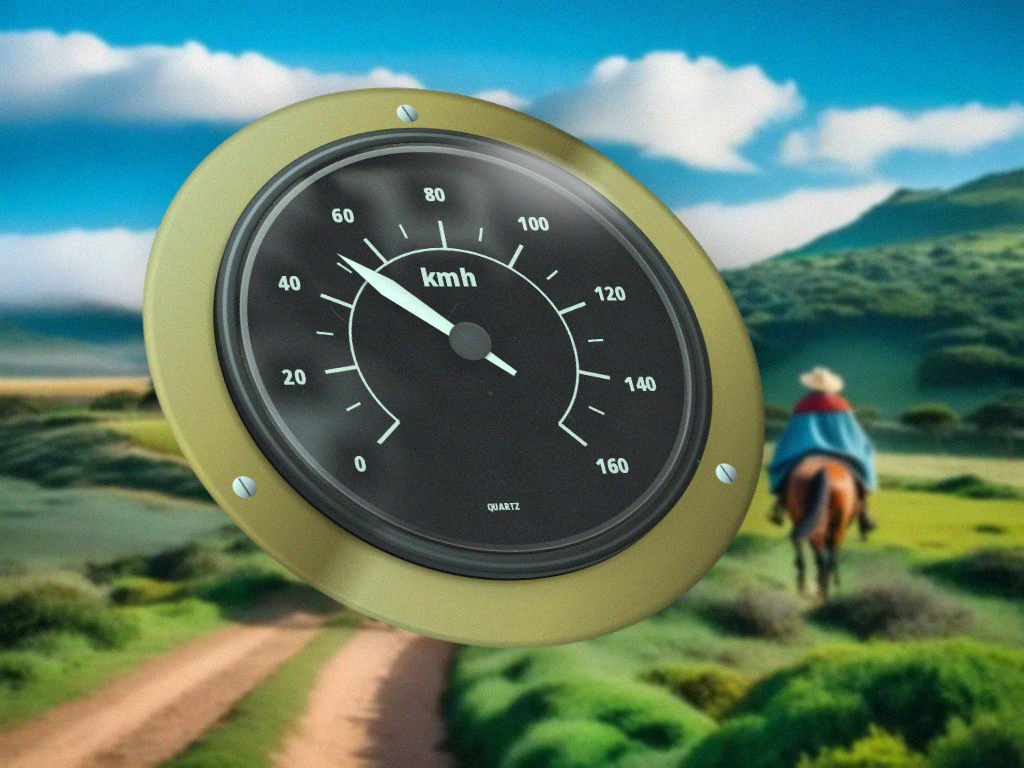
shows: 50 km/h
